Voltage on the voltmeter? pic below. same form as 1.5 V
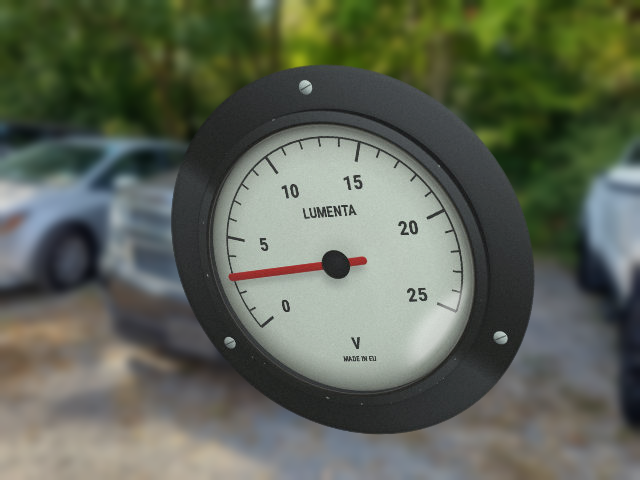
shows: 3 V
